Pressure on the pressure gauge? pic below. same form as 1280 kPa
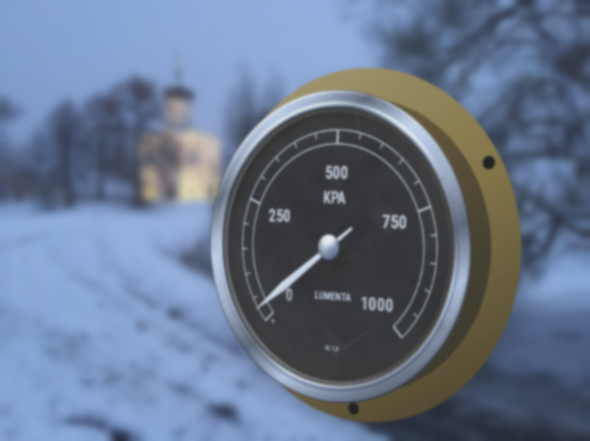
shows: 25 kPa
